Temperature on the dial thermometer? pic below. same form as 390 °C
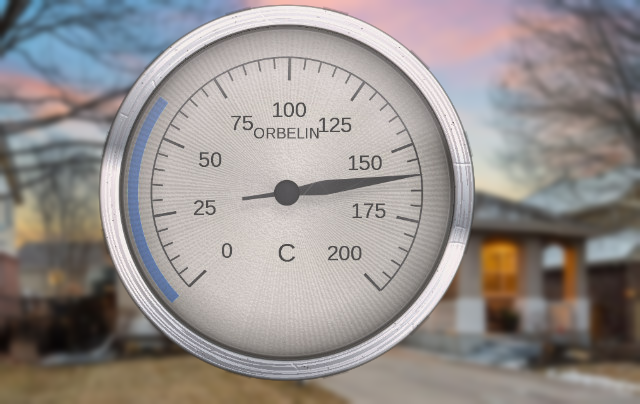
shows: 160 °C
